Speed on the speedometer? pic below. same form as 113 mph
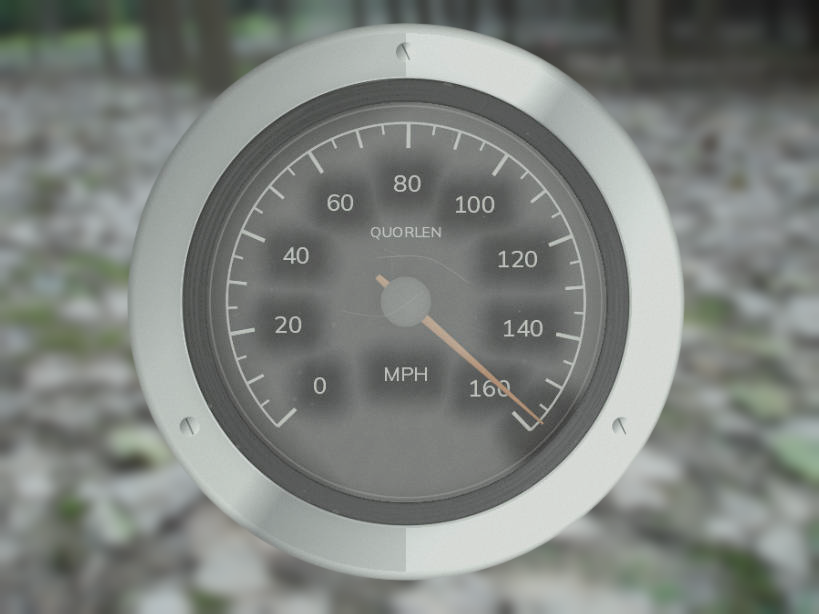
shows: 157.5 mph
